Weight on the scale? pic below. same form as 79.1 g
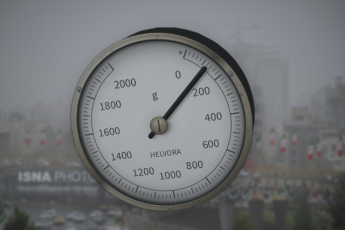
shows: 120 g
